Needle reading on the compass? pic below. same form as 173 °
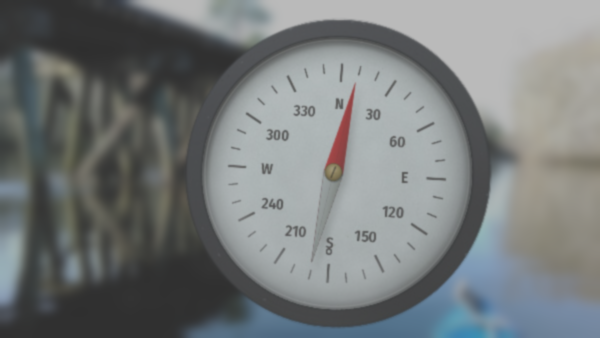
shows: 10 °
